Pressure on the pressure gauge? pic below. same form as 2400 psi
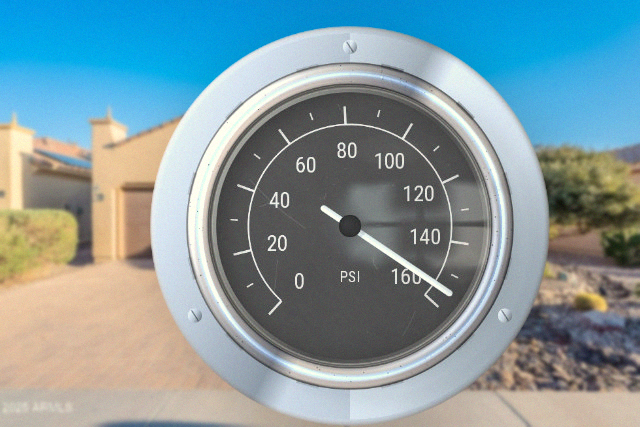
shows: 155 psi
